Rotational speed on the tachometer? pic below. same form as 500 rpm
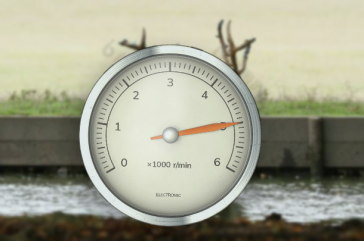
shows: 5000 rpm
